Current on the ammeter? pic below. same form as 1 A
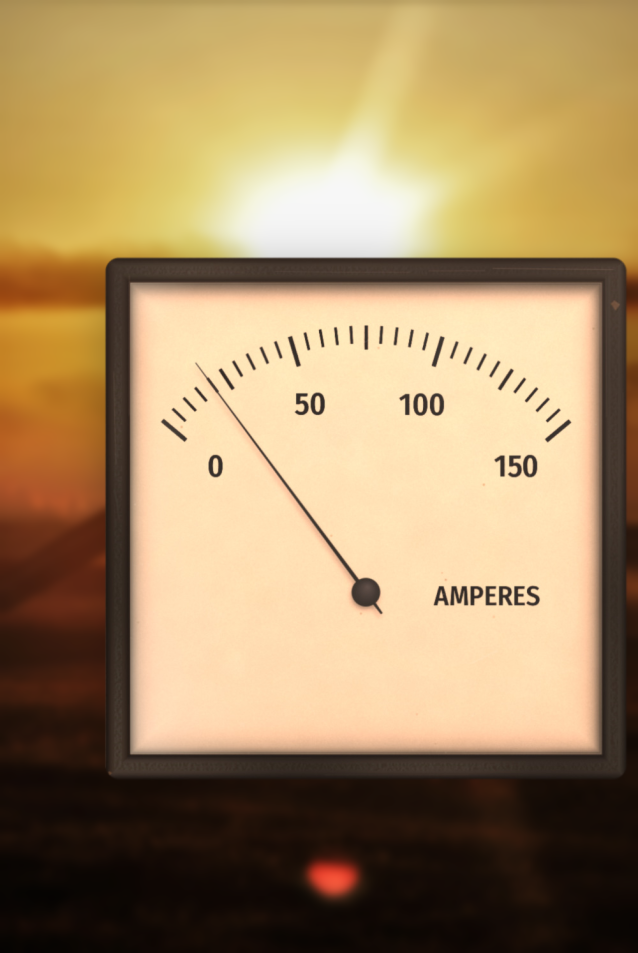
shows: 20 A
